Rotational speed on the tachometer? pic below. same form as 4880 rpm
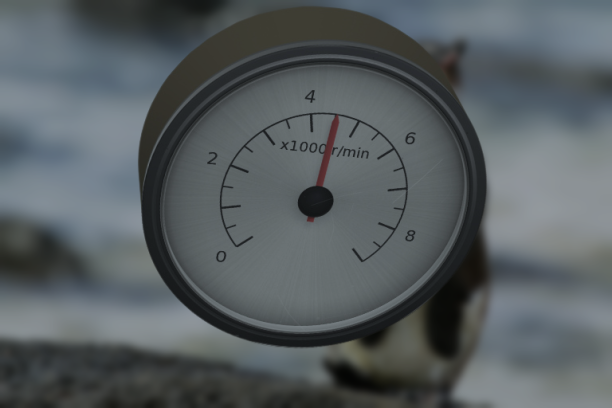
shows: 4500 rpm
